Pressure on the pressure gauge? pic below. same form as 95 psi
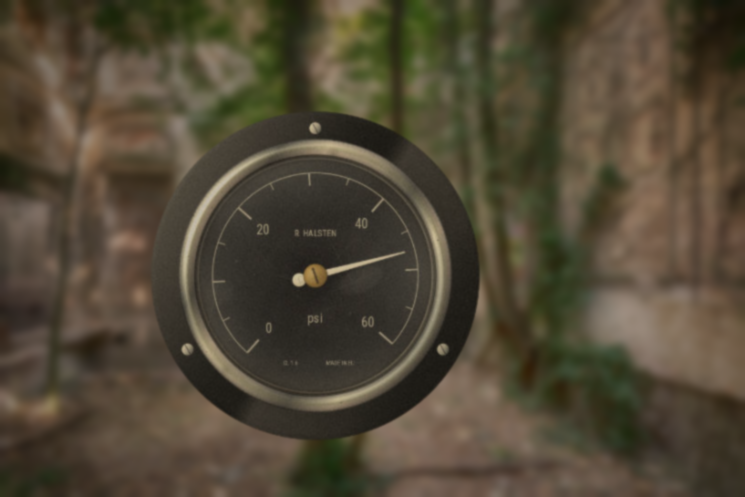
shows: 47.5 psi
